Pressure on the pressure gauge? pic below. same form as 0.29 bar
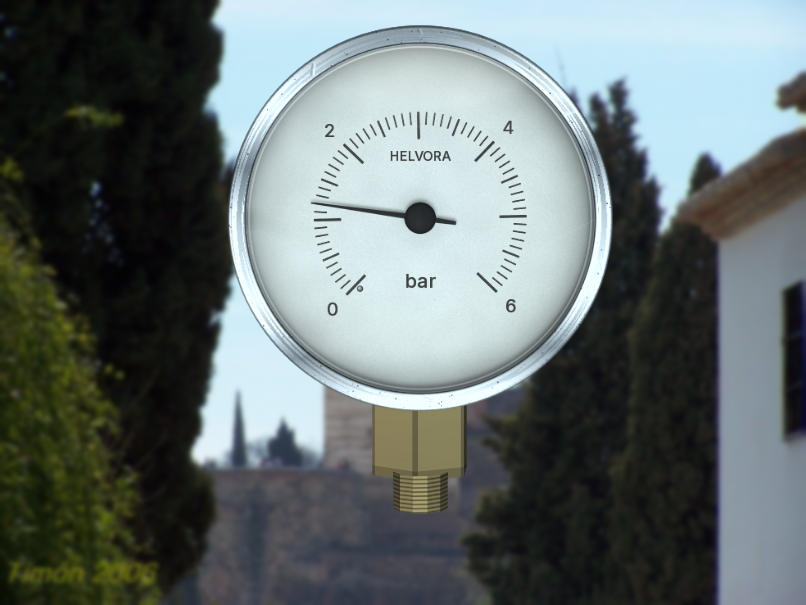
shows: 1.2 bar
